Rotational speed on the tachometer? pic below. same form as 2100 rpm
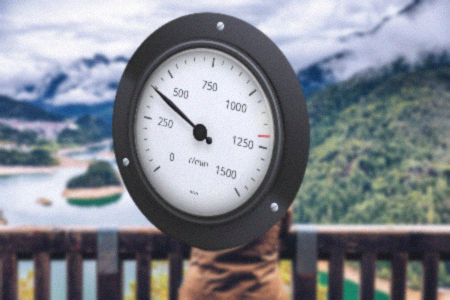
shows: 400 rpm
